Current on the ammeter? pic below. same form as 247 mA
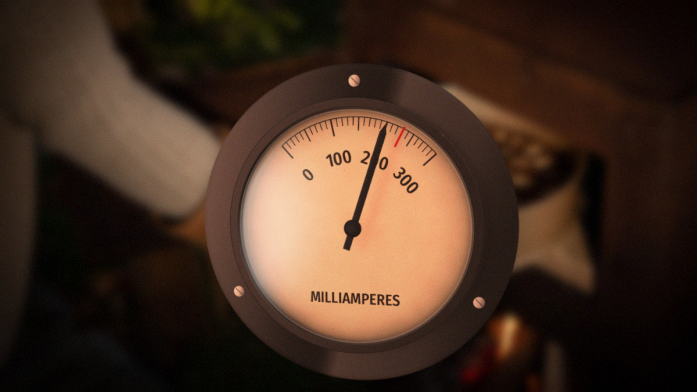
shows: 200 mA
